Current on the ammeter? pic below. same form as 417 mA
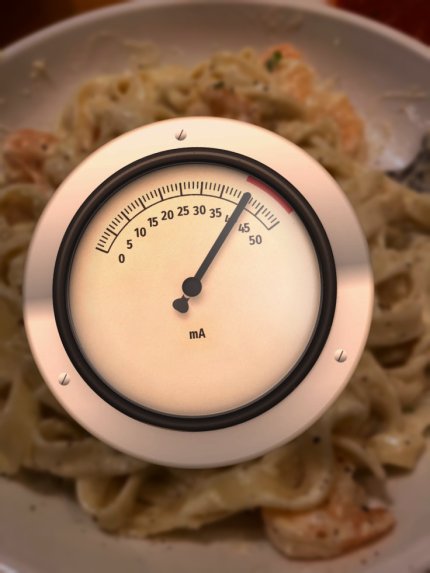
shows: 41 mA
